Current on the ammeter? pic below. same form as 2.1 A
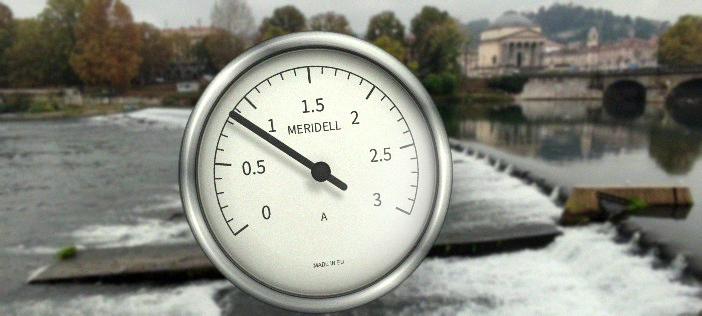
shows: 0.85 A
